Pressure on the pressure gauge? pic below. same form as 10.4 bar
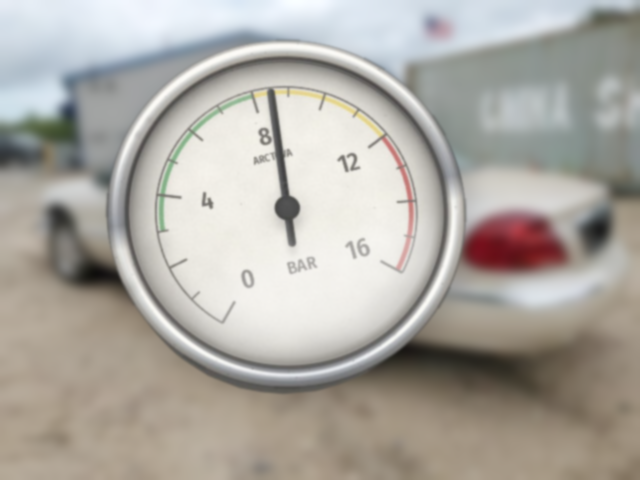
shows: 8.5 bar
